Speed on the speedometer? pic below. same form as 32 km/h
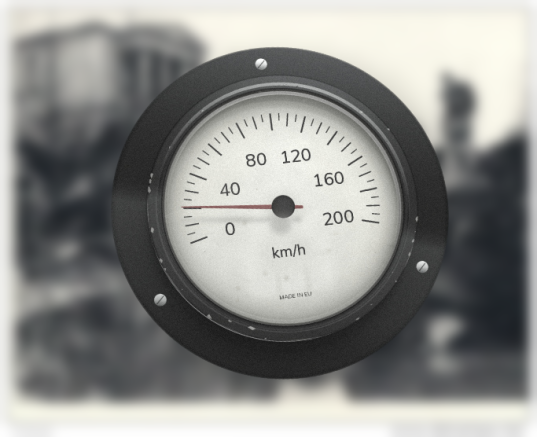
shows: 20 km/h
